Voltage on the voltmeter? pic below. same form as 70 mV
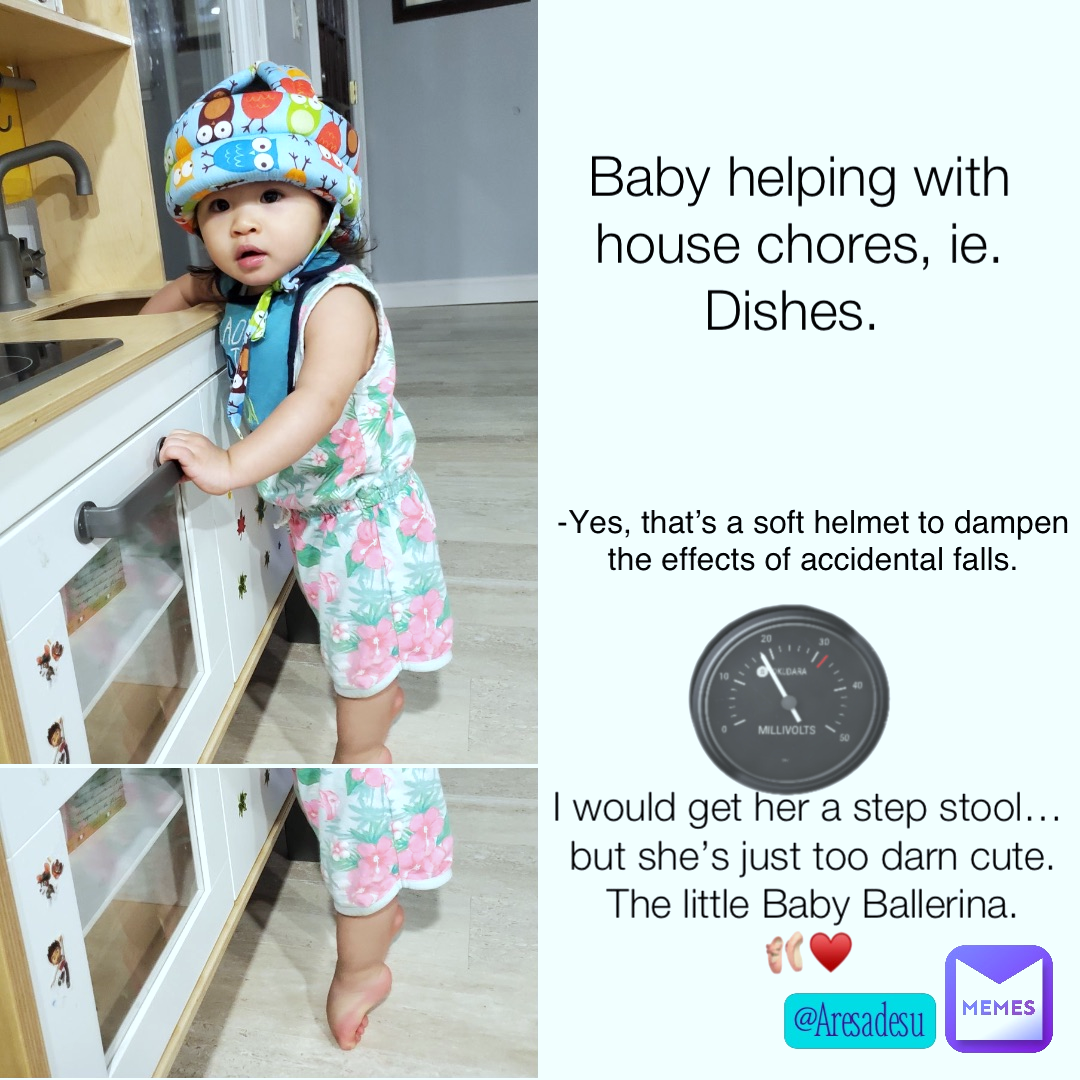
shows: 18 mV
